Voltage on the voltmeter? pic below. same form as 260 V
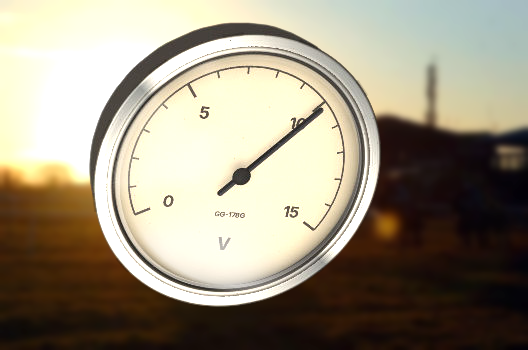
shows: 10 V
